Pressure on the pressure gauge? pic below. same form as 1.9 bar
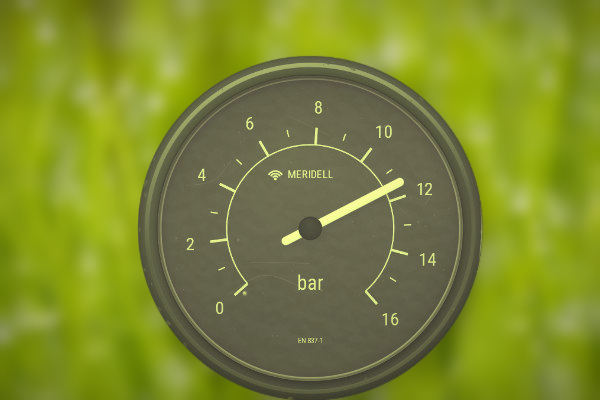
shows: 11.5 bar
